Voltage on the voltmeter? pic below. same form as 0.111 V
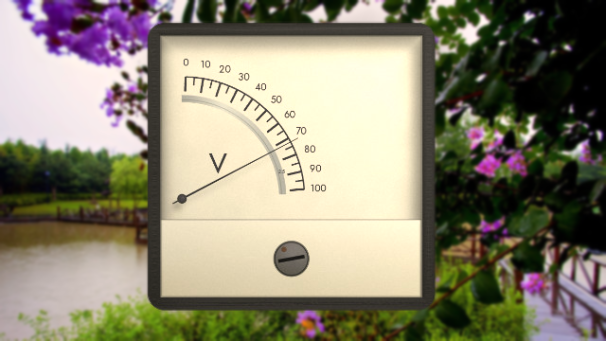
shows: 72.5 V
